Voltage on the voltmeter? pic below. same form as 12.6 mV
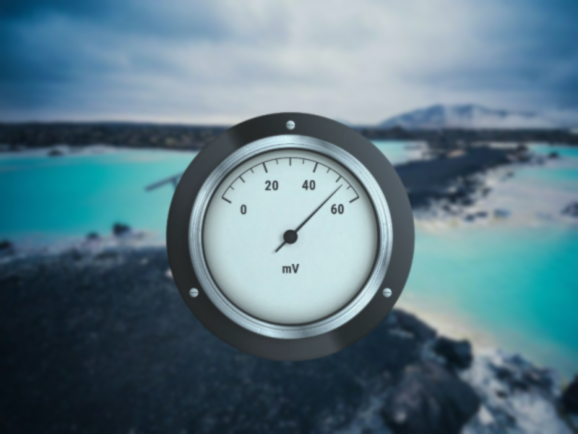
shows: 52.5 mV
